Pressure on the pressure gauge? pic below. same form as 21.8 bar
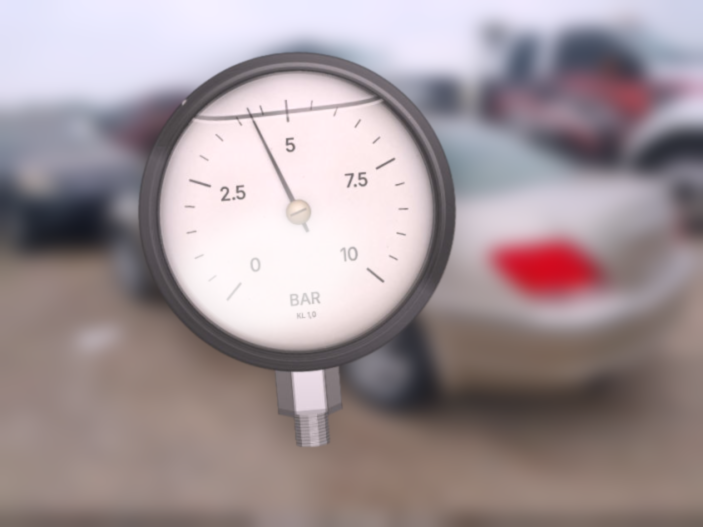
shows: 4.25 bar
